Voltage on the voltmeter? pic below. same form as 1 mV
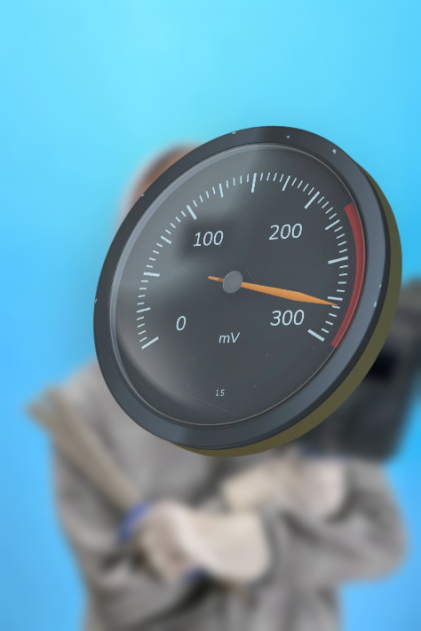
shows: 280 mV
